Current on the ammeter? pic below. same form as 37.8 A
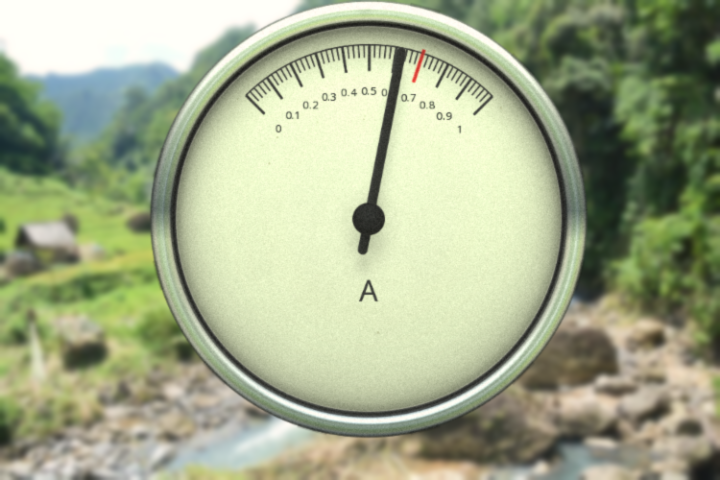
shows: 0.62 A
